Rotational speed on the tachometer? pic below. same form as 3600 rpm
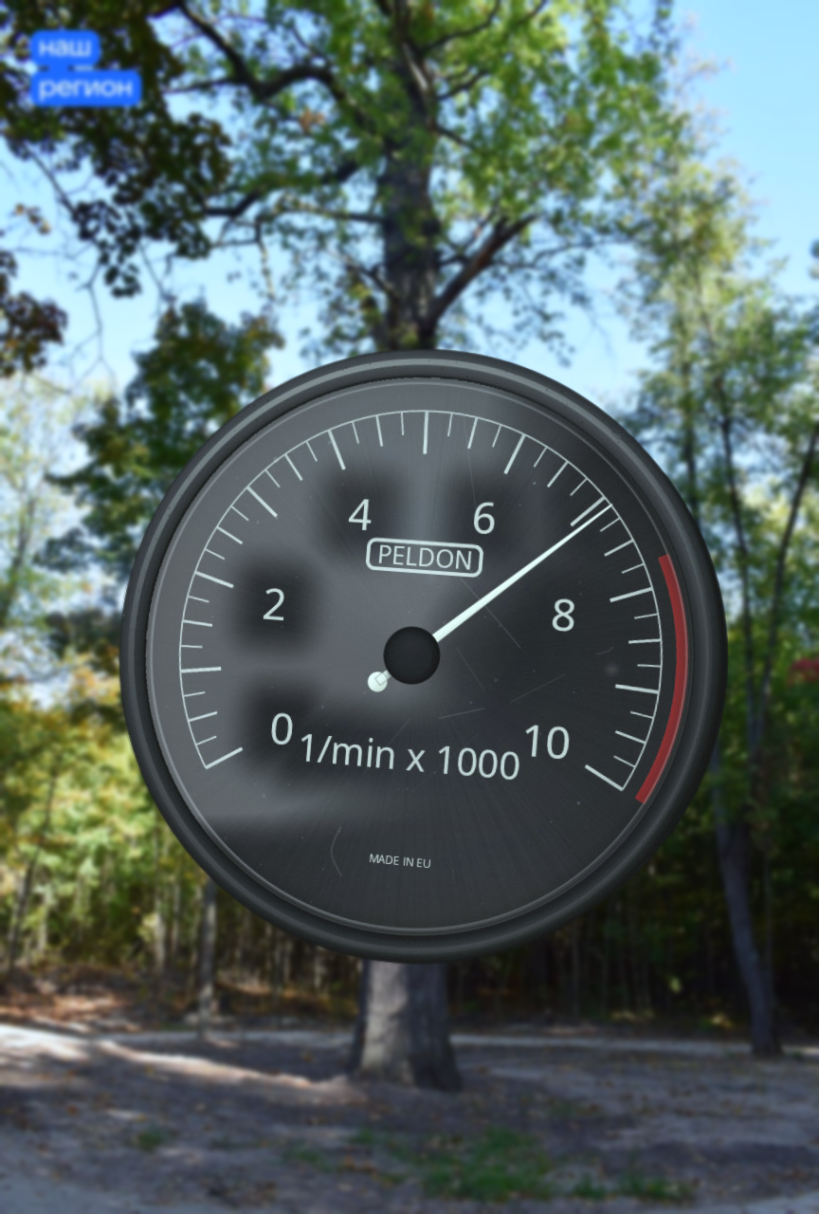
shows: 7125 rpm
